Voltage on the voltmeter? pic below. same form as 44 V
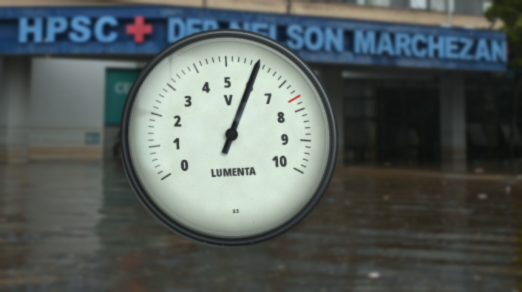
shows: 6 V
